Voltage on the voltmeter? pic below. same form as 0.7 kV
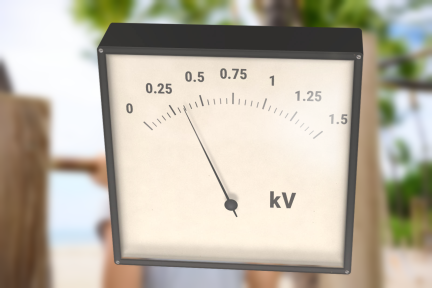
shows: 0.35 kV
